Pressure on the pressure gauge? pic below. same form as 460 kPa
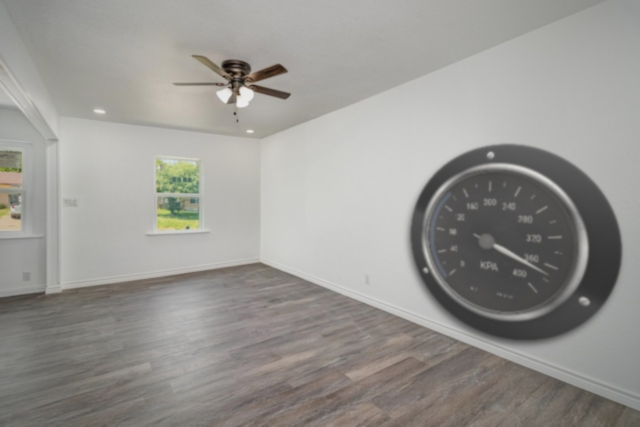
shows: 370 kPa
